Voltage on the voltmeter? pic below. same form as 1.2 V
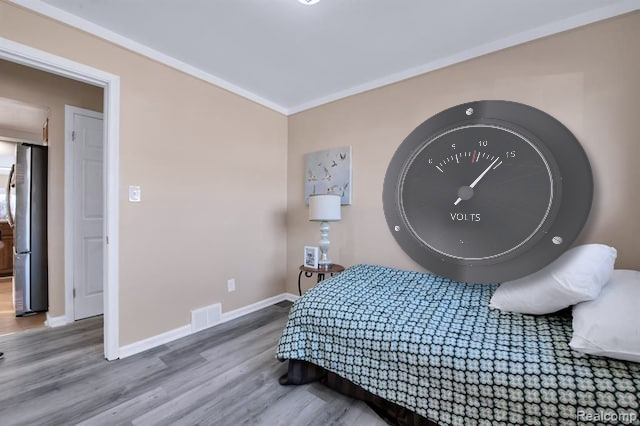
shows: 14 V
